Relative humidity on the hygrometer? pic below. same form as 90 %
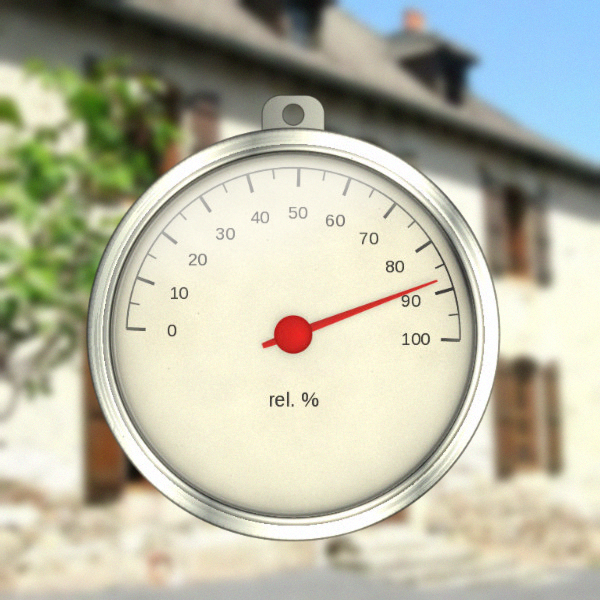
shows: 87.5 %
